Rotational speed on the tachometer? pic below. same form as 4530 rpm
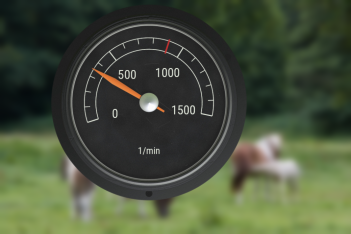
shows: 350 rpm
